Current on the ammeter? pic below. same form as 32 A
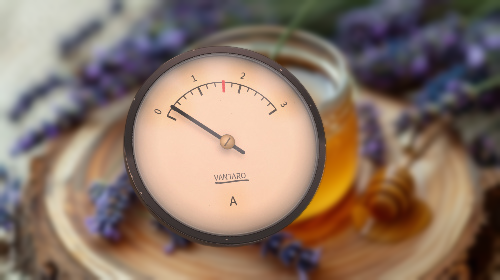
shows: 0.2 A
